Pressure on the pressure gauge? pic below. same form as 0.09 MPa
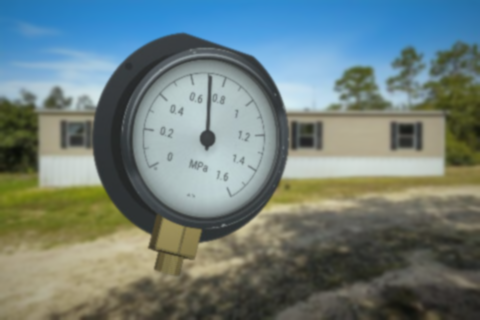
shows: 0.7 MPa
